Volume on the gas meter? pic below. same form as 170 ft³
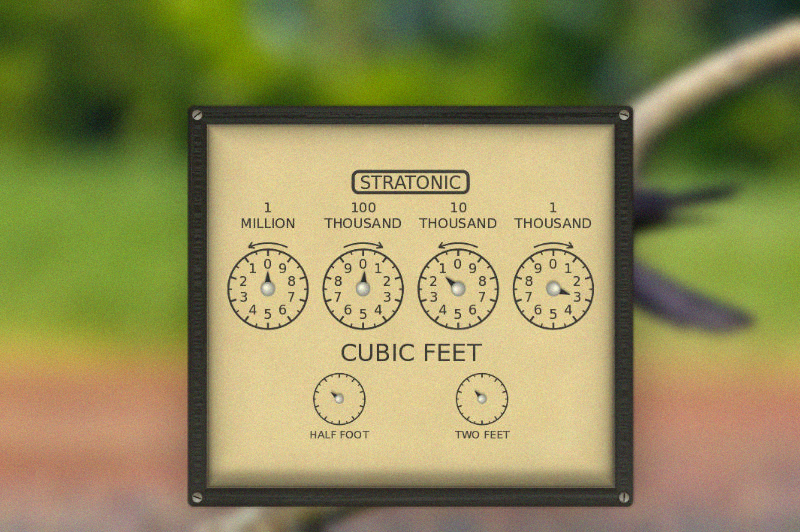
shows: 1300 ft³
